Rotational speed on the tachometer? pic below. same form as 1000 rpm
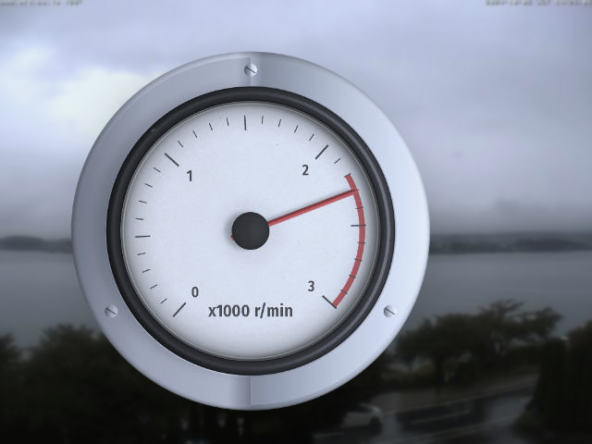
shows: 2300 rpm
